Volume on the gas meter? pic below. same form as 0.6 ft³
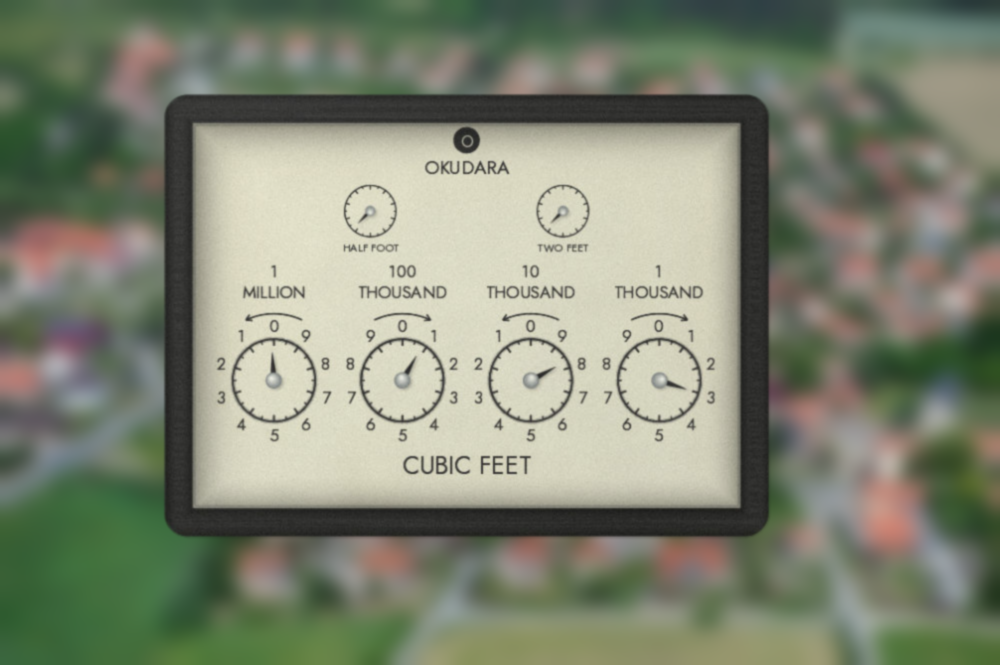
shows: 8300 ft³
